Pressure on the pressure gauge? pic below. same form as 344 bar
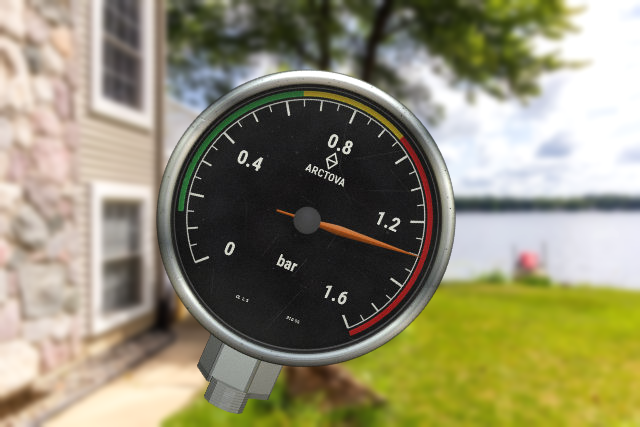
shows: 1.3 bar
